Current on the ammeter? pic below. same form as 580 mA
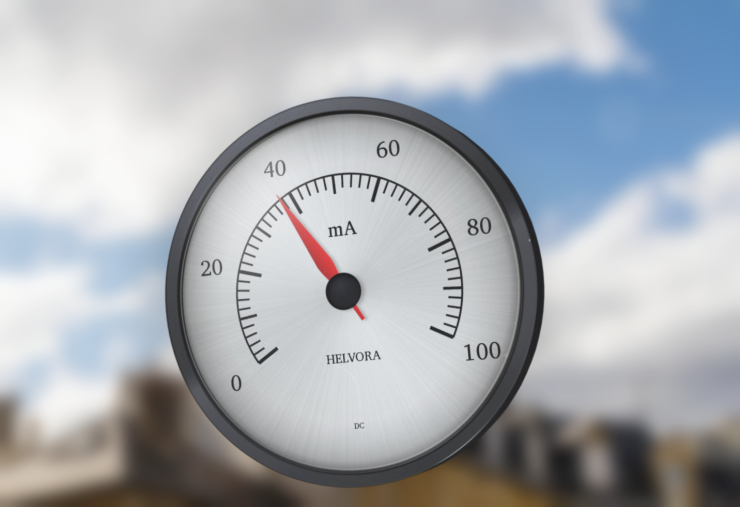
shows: 38 mA
